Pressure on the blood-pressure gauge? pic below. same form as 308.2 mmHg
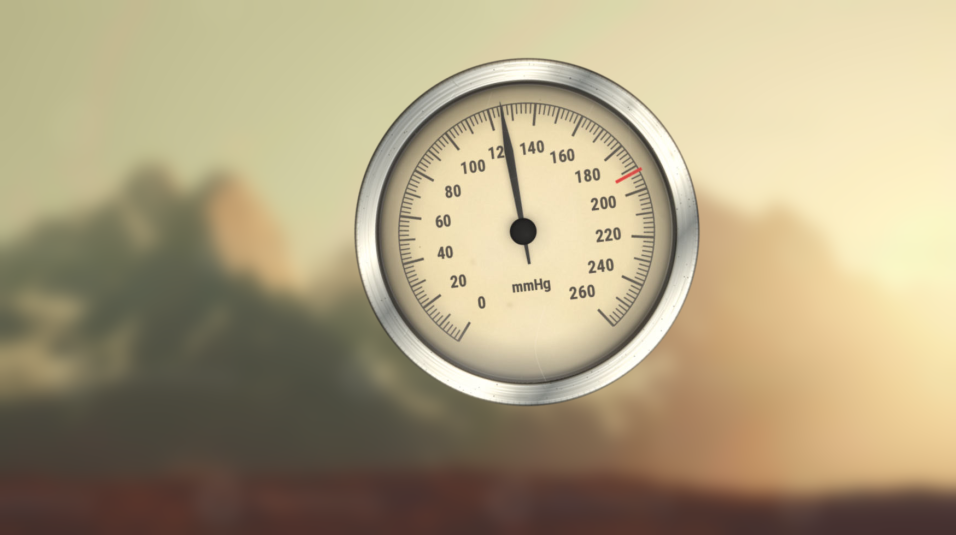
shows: 126 mmHg
